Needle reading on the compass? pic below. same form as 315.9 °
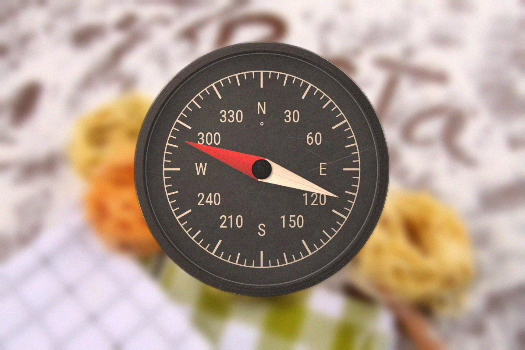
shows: 290 °
